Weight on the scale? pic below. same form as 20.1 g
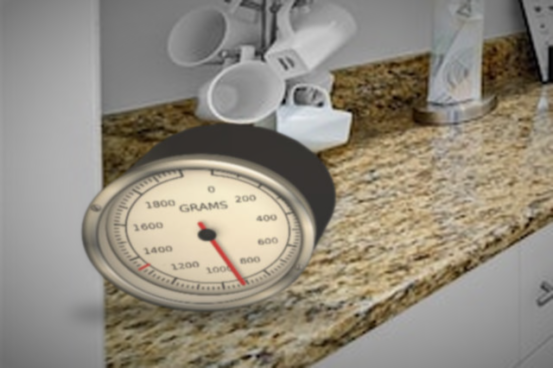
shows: 900 g
